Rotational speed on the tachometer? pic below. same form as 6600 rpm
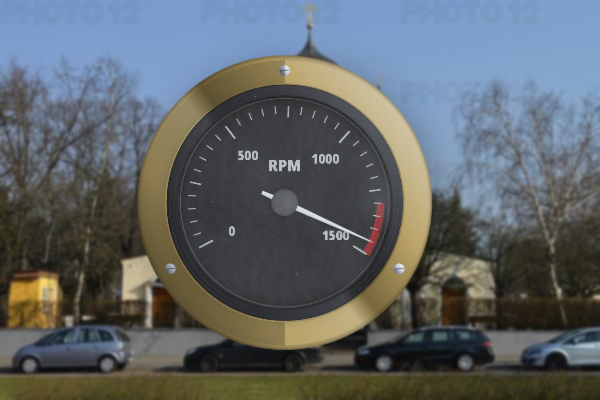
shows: 1450 rpm
